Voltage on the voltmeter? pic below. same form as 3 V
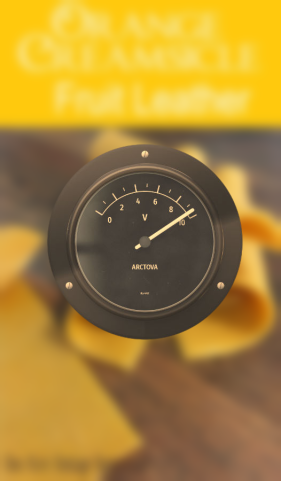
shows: 9.5 V
